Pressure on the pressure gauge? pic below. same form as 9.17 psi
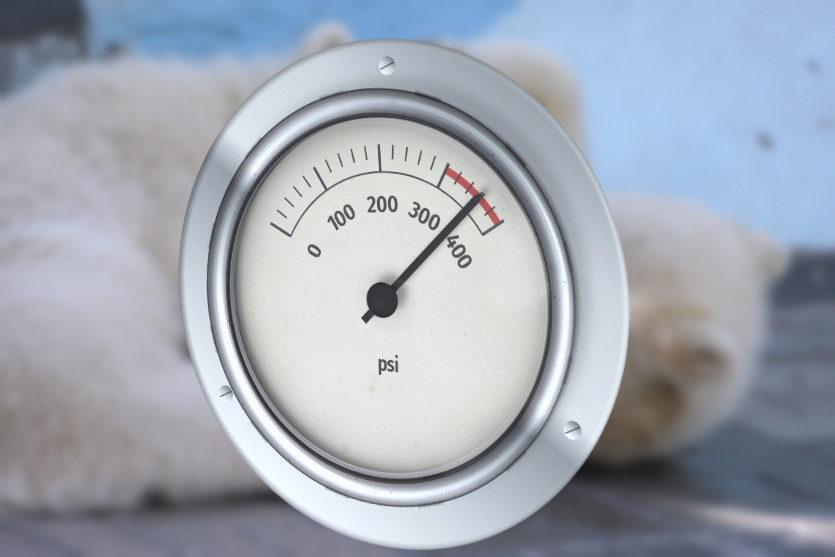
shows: 360 psi
